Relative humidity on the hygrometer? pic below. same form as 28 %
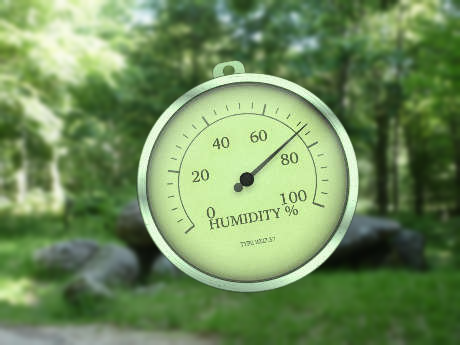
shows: 74 %
